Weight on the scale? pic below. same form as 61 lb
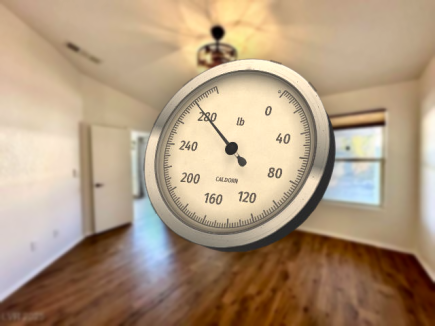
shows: 280 lb
